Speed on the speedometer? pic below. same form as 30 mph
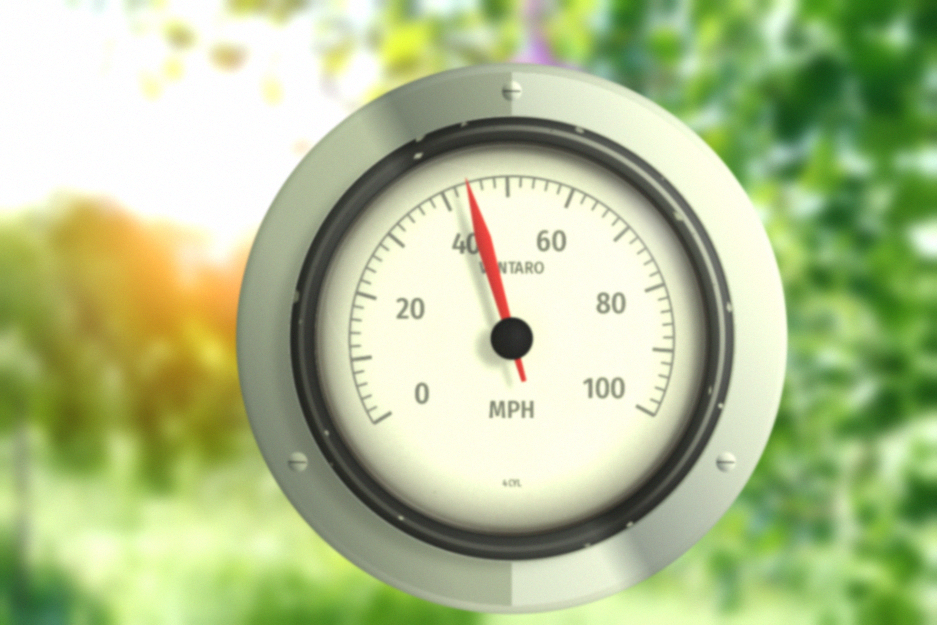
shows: 44 mph
